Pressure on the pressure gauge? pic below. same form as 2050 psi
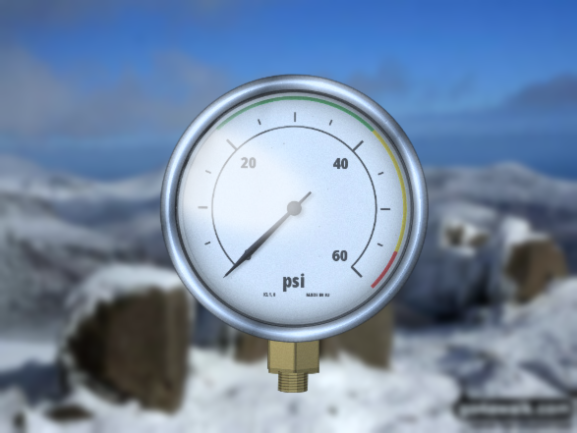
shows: 0 psi
